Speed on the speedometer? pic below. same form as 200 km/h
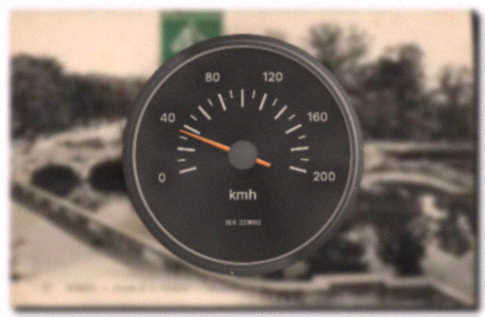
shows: 35 km/h
